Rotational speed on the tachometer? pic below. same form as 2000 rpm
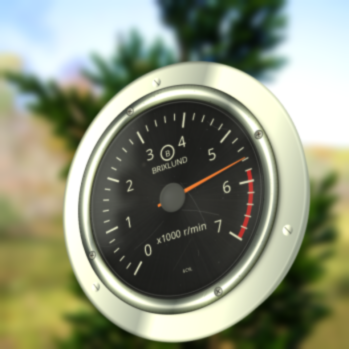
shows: 5600 rpm
